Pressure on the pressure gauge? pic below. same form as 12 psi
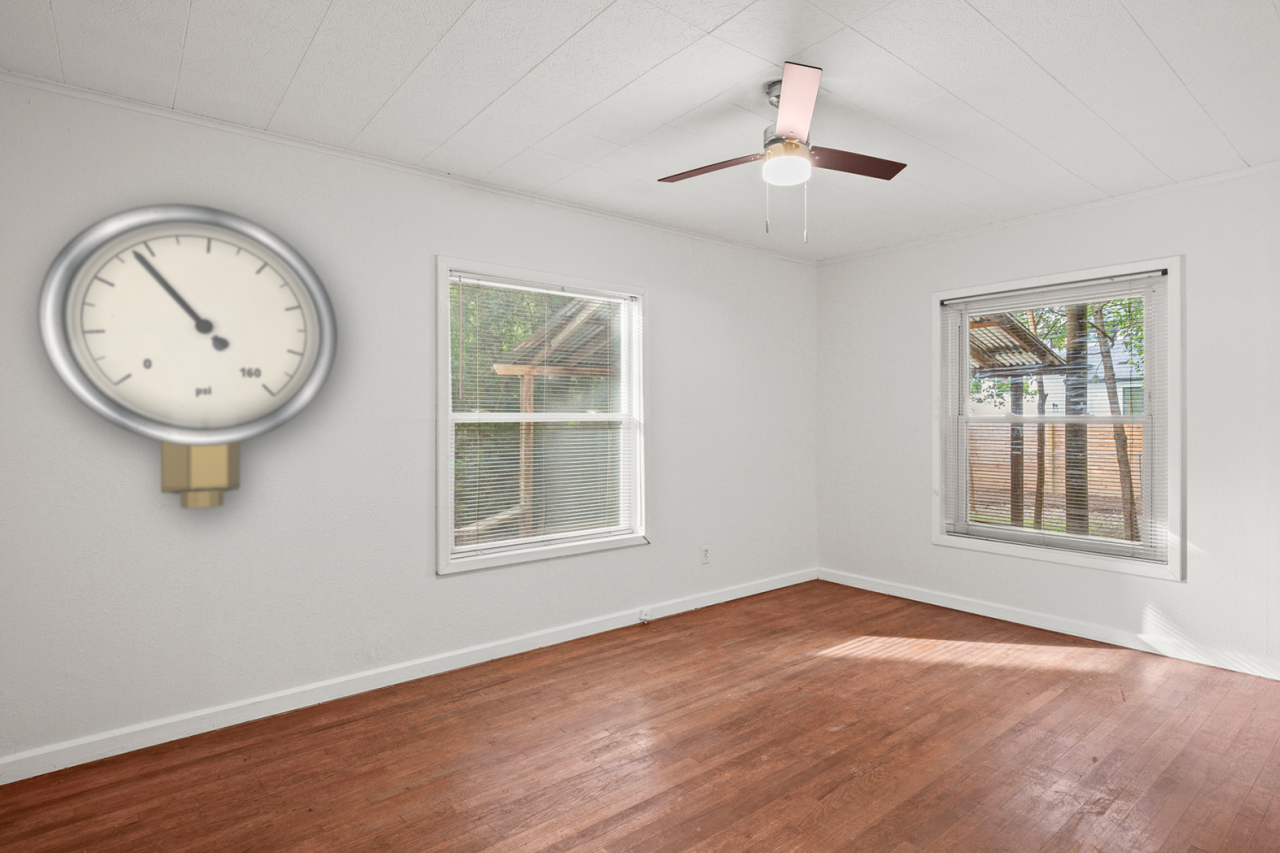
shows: 55 psi
